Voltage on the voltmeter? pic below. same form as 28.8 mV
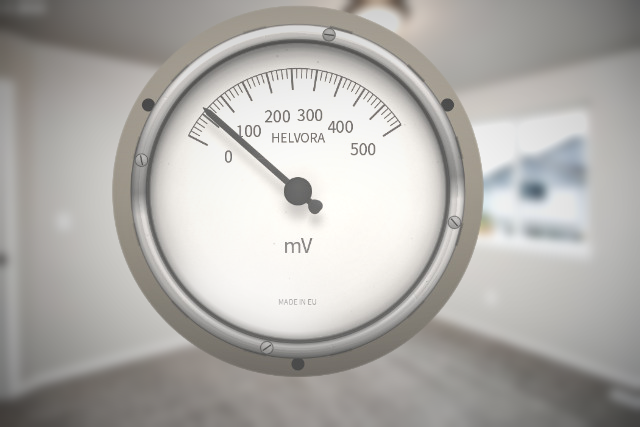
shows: 60 mV
